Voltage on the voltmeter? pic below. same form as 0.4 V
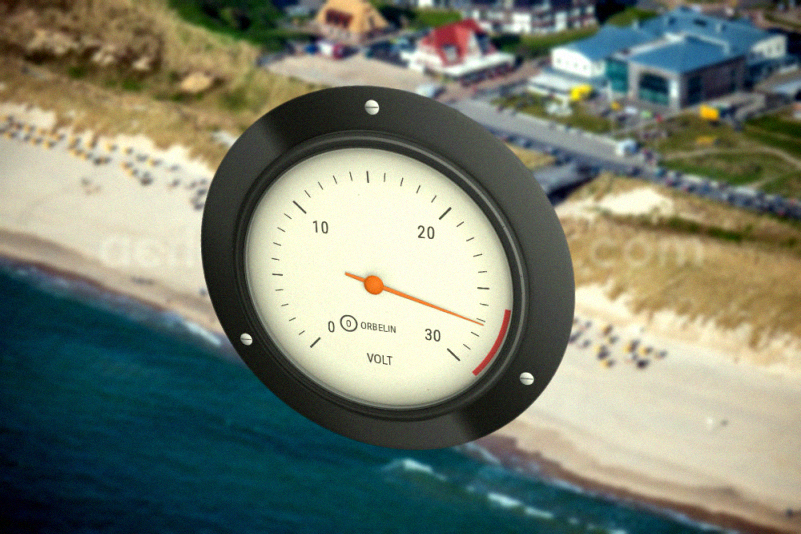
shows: 27 V
